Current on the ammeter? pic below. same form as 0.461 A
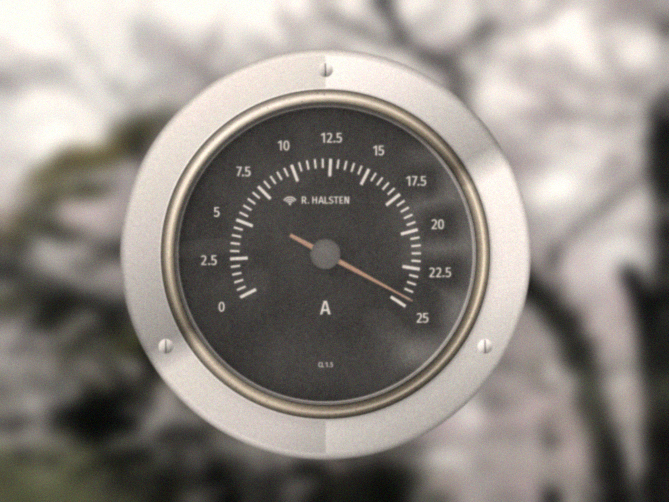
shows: 24.5 A
